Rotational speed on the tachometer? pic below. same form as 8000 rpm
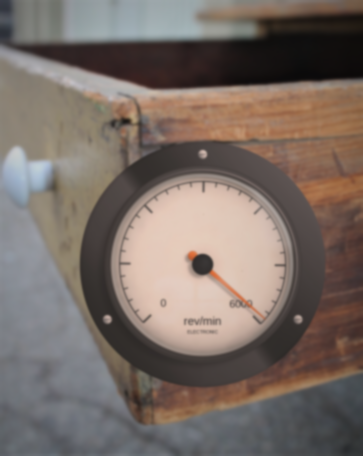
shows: 5900 rpm
